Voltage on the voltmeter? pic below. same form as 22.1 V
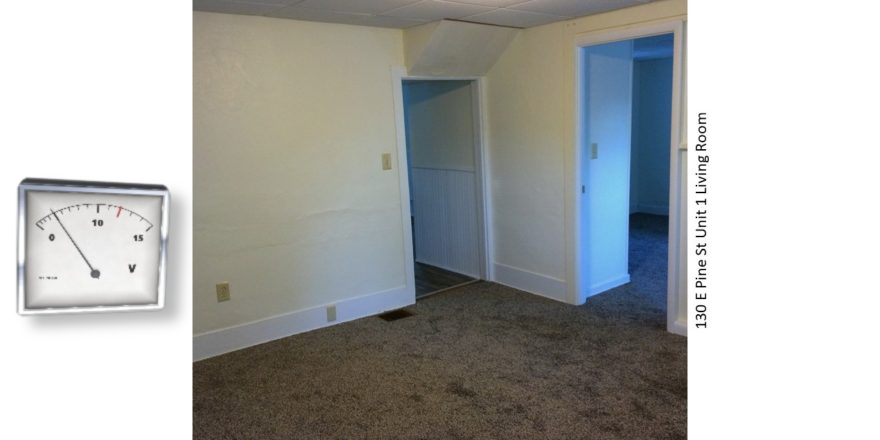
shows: 5 V
